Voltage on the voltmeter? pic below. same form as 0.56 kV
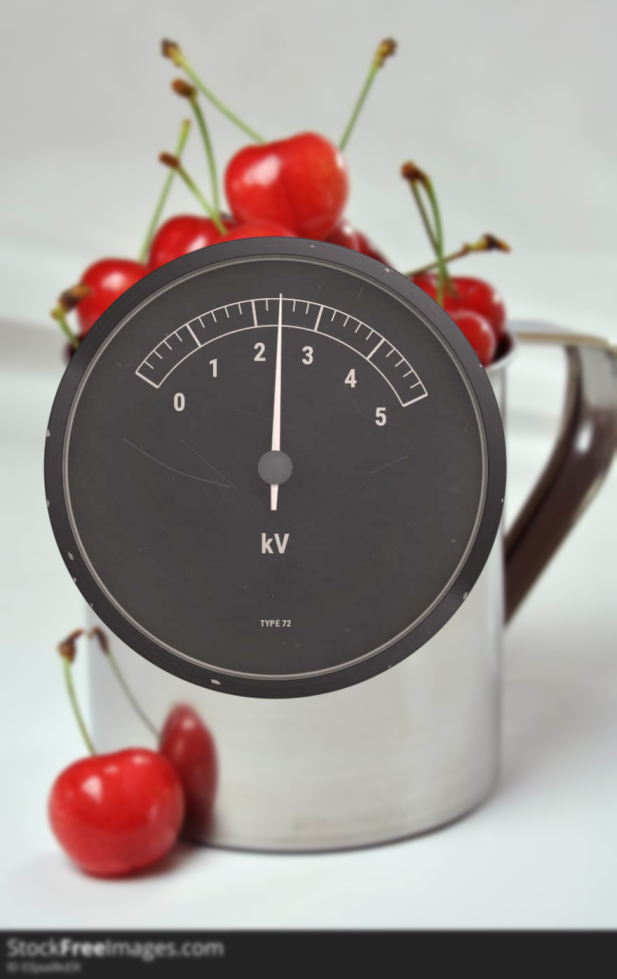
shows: 2.4 kV
